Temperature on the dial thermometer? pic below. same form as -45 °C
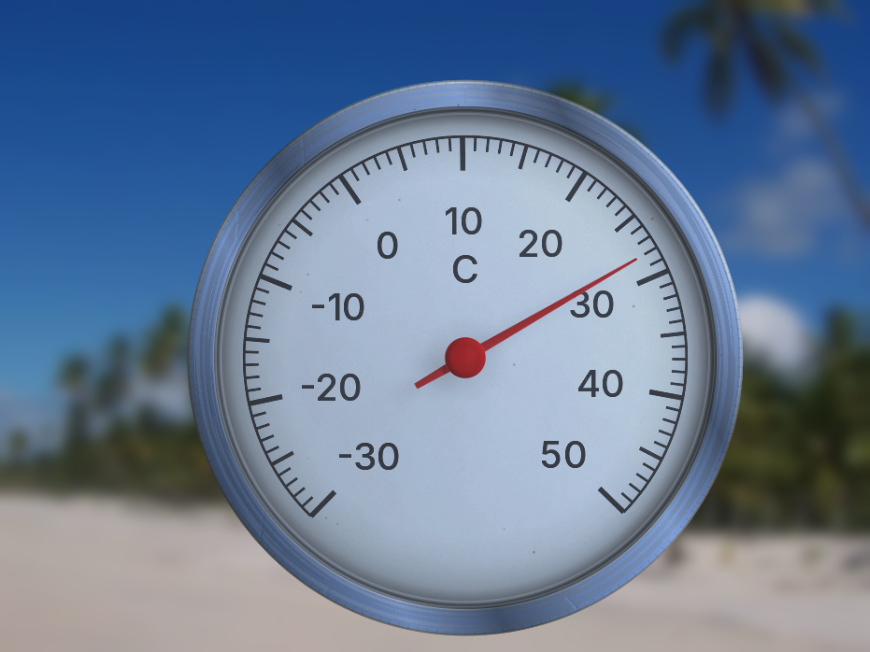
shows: 28 °C
